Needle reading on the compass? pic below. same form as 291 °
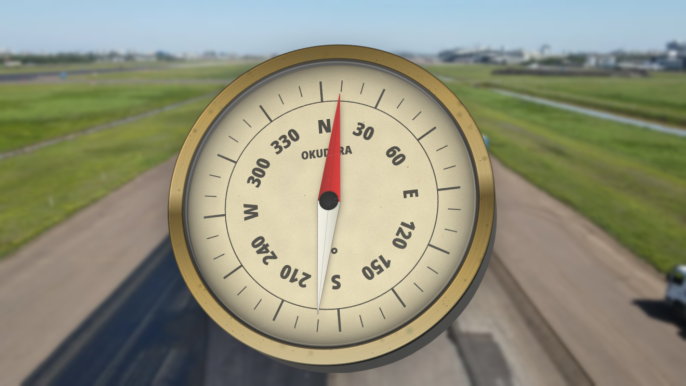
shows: 10 °
